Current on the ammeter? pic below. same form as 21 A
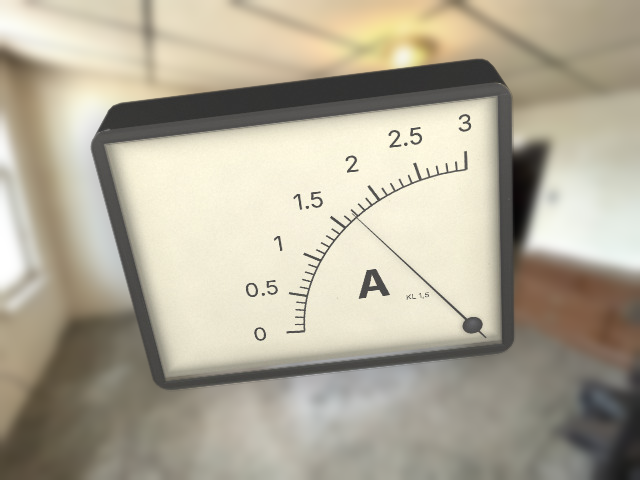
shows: 1.7 A
